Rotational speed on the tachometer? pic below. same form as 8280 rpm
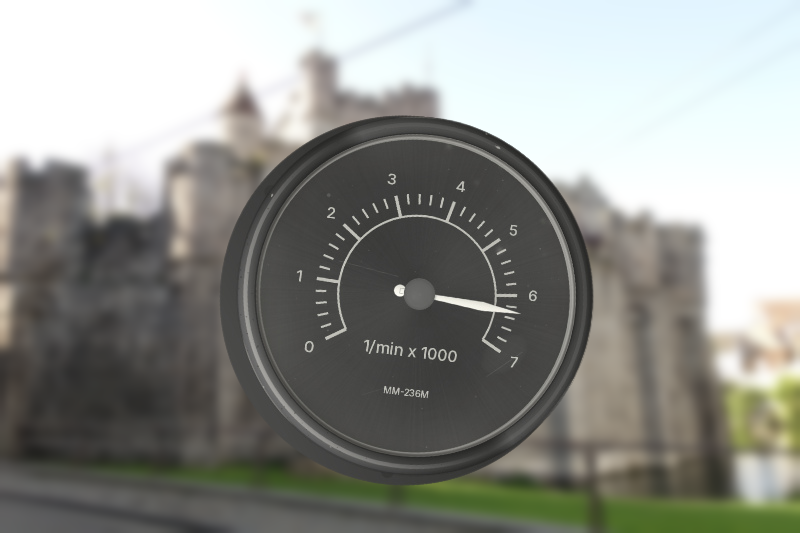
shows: 6300 rpm
